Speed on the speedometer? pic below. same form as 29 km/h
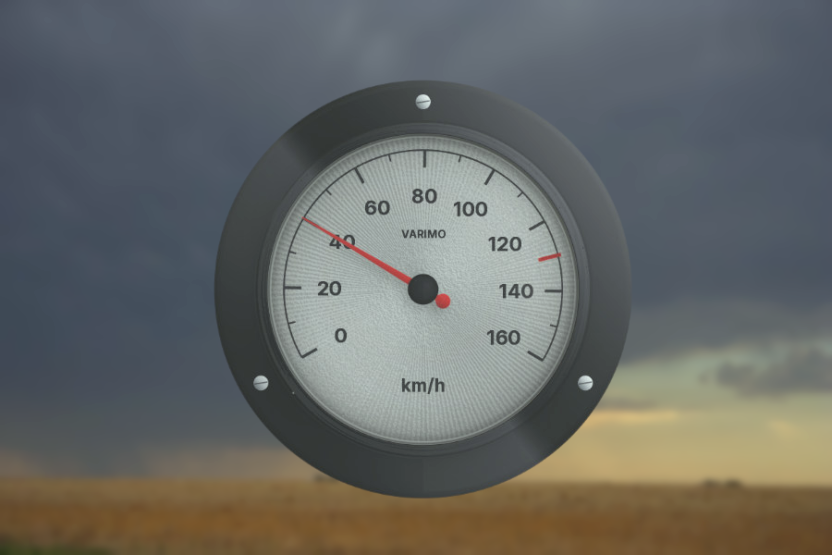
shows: 40 km/h
